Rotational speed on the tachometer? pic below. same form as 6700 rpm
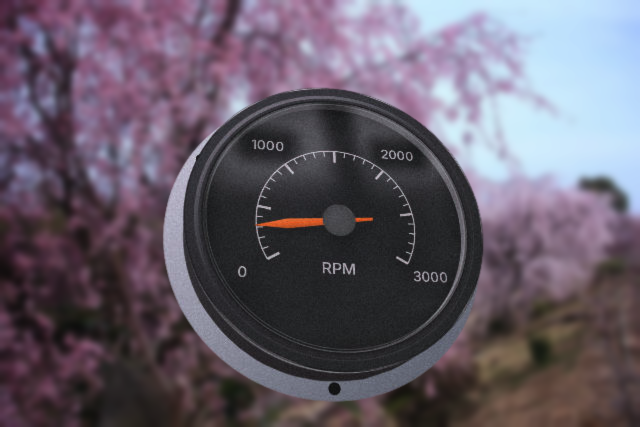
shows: 300 rpm
